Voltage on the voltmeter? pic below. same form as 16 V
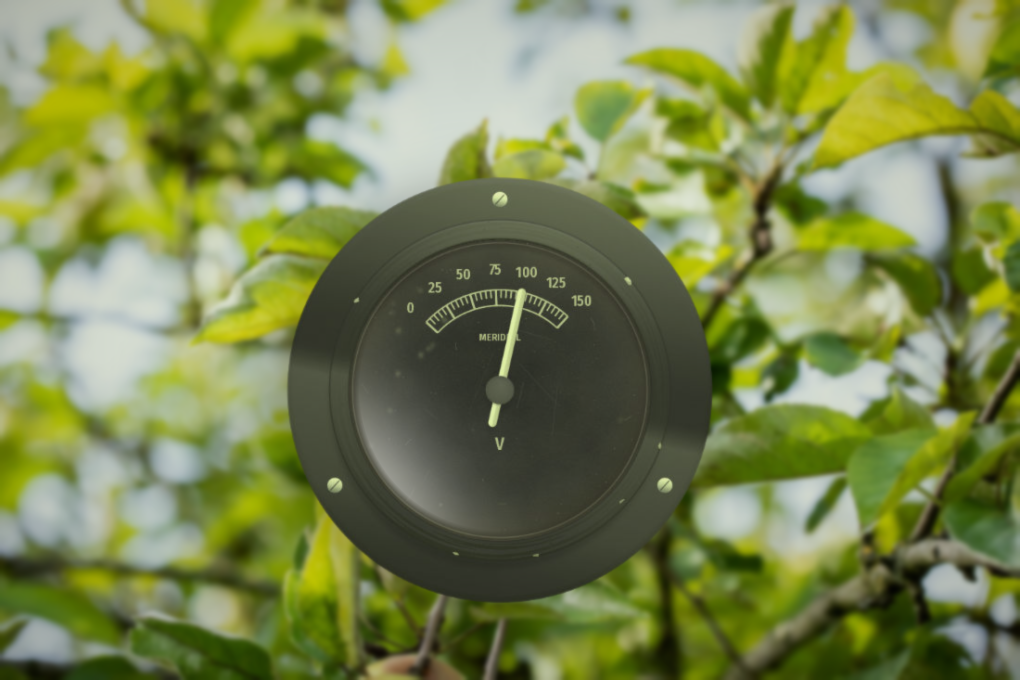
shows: 100 V
